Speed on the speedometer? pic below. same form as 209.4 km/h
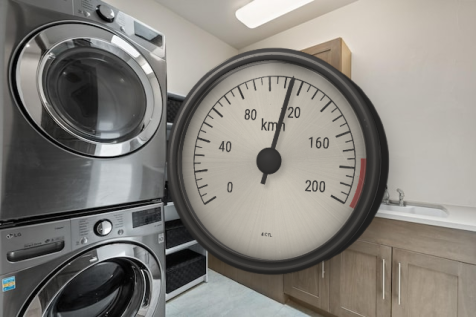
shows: 115 km/h
